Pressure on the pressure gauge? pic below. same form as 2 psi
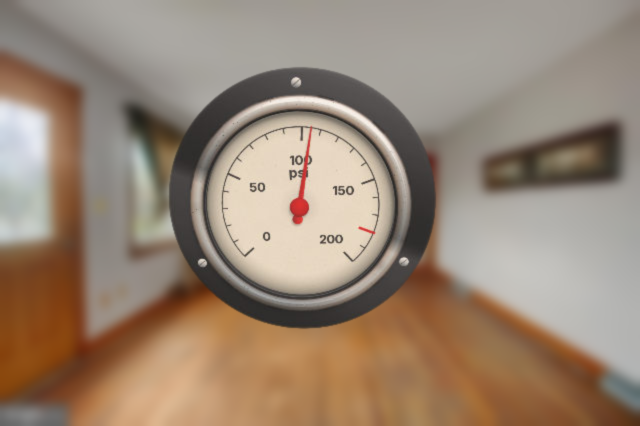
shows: 105 psi
